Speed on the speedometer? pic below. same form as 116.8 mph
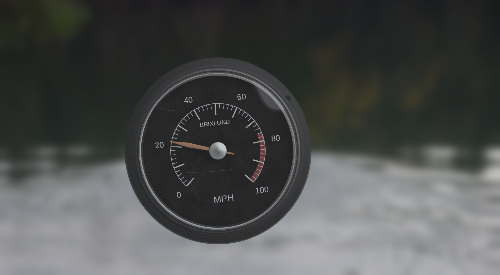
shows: 22 mph
